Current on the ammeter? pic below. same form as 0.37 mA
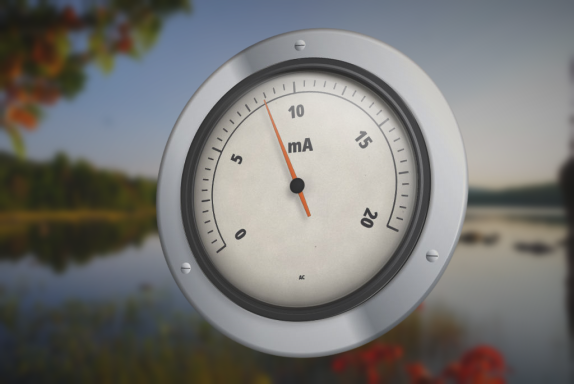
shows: 8.5 mA
